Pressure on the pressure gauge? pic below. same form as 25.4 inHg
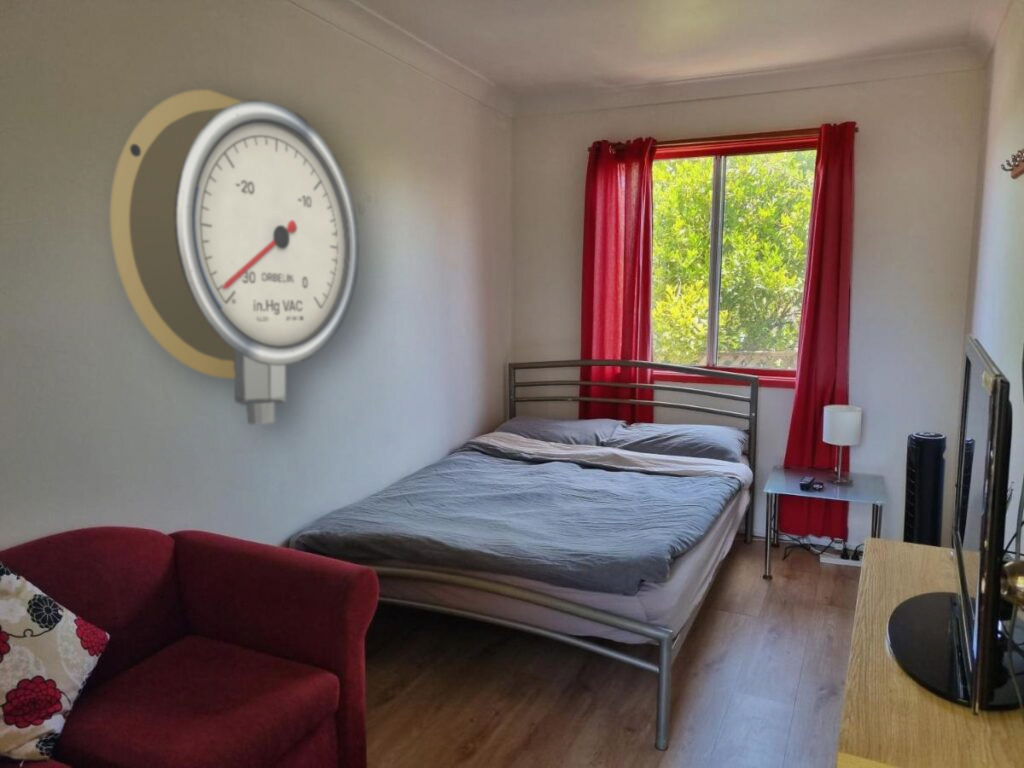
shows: -29 inHg
